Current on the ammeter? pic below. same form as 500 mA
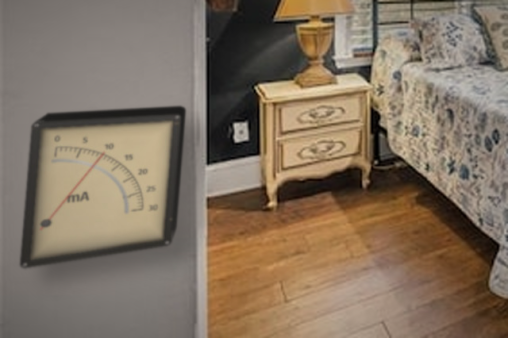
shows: 10 mA
